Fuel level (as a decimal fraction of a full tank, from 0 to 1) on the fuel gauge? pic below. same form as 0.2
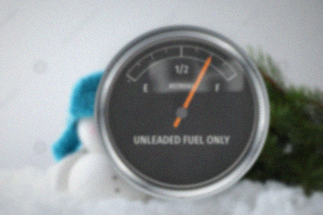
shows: 0.75
